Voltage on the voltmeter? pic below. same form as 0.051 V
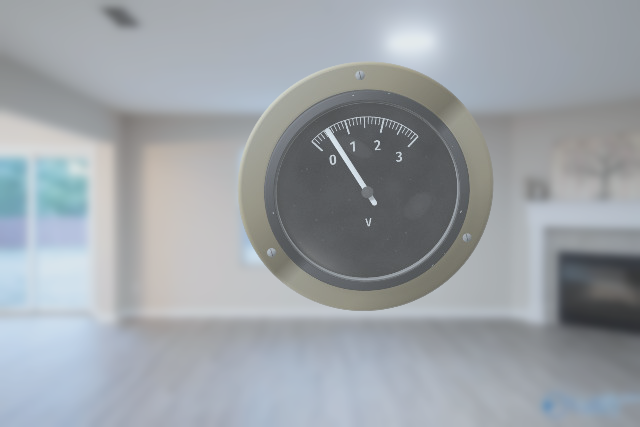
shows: 0.5 V
